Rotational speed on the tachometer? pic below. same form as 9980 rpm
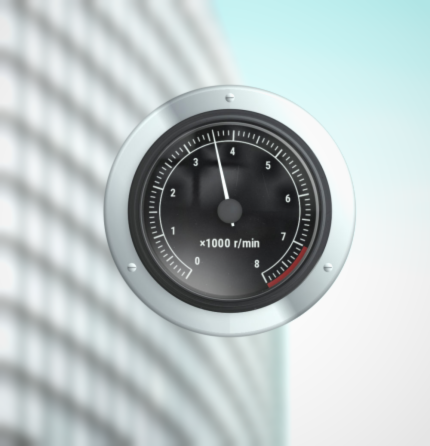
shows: 3600 rpm
